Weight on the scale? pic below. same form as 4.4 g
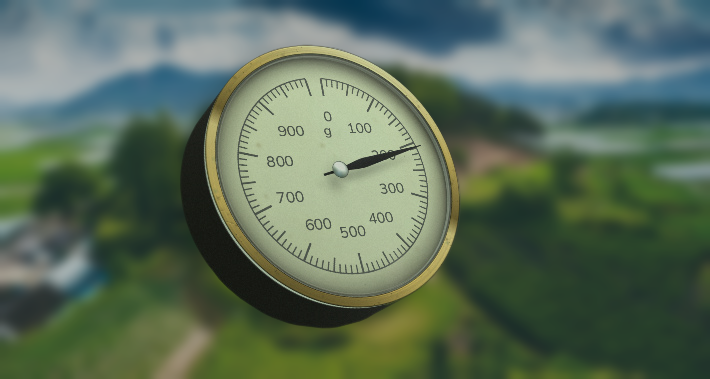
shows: 210 g
